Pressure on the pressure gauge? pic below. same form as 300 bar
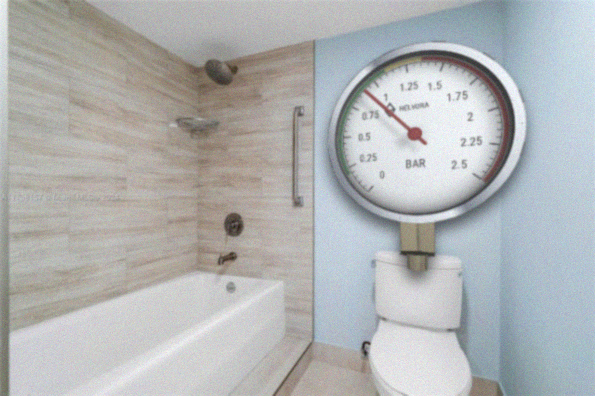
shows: 0.9 bar
